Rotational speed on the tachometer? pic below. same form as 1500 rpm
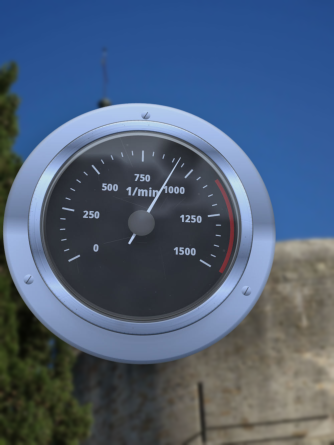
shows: 925 rpm
